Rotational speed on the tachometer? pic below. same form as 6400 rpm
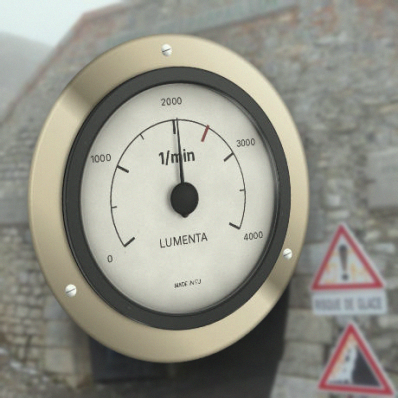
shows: 2000 rpm
